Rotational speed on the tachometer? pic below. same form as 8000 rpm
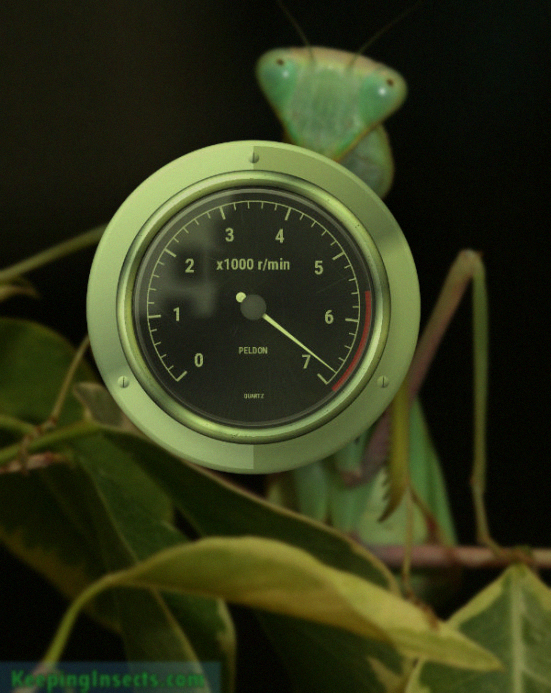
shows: 6800 rpm
